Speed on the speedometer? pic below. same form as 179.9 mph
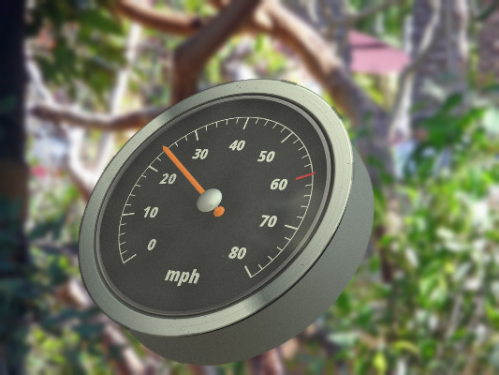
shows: 24 mph
